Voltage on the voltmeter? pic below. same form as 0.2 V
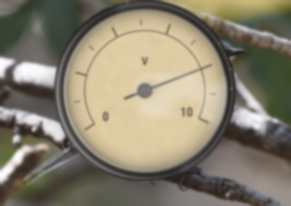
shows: 8 V
